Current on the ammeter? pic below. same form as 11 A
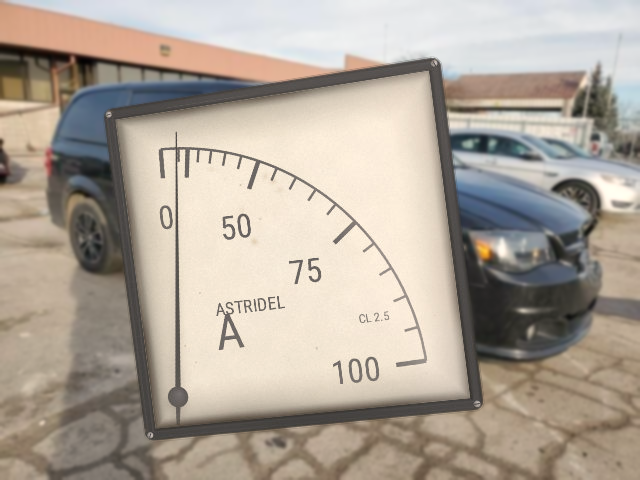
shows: 20 A
